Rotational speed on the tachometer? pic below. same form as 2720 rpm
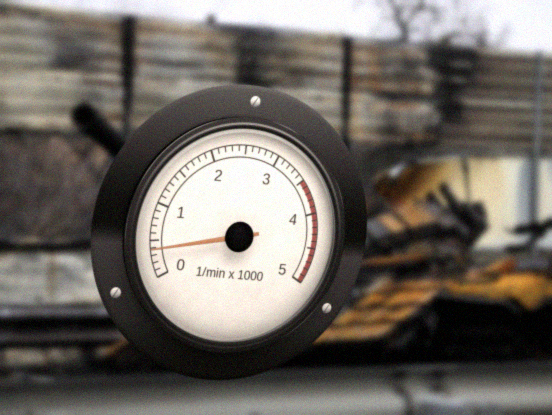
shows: 400 rpm
